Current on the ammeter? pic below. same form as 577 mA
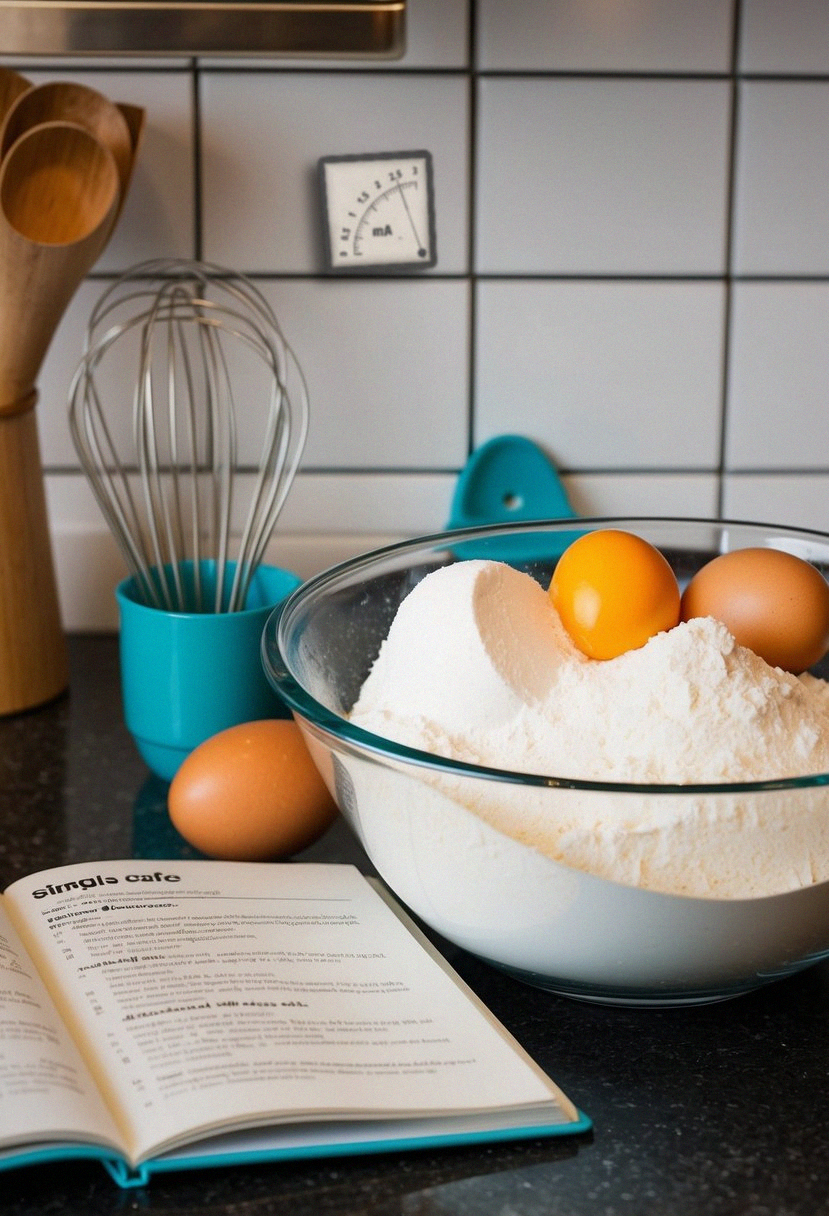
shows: 2.5 mA
